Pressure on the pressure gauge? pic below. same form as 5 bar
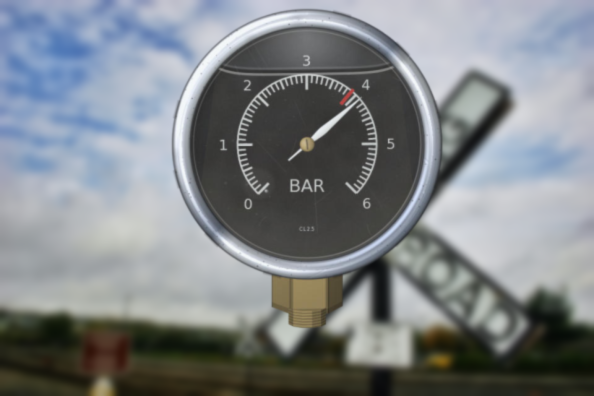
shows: 4.1 bar
